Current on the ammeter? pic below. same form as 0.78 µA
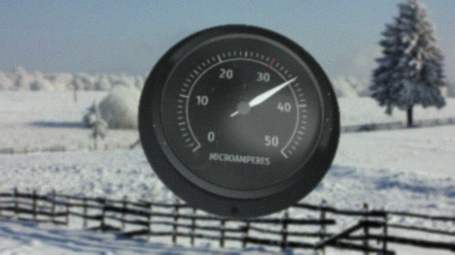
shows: 35 µA
